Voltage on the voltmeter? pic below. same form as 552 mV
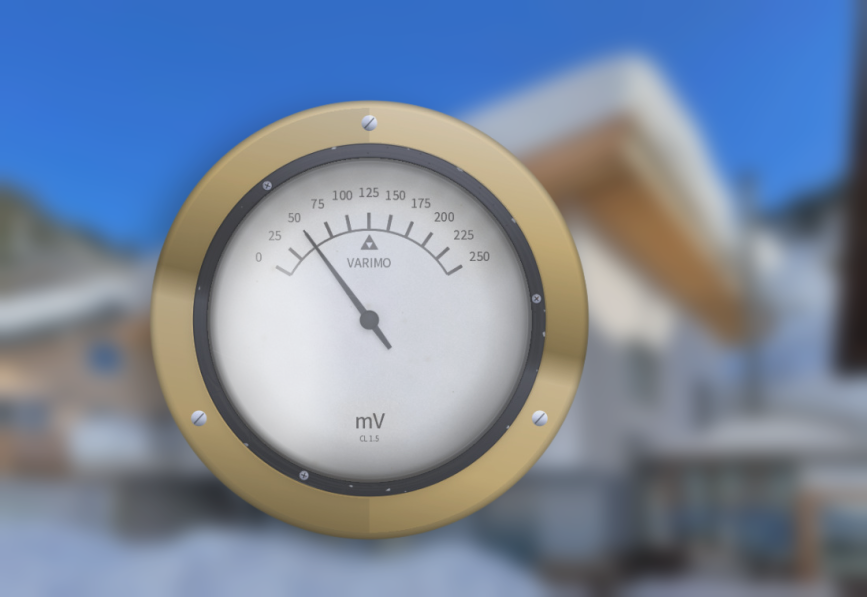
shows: 50 mV
